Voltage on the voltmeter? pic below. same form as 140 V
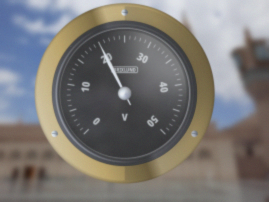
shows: 20 V
